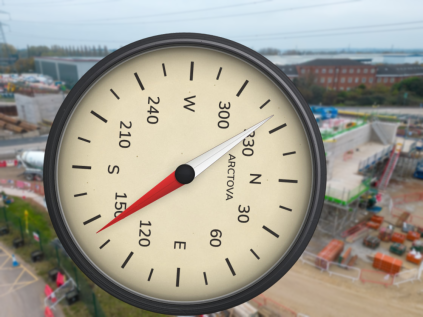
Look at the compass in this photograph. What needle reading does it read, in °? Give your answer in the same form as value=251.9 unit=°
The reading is value=142.5 unit=°
